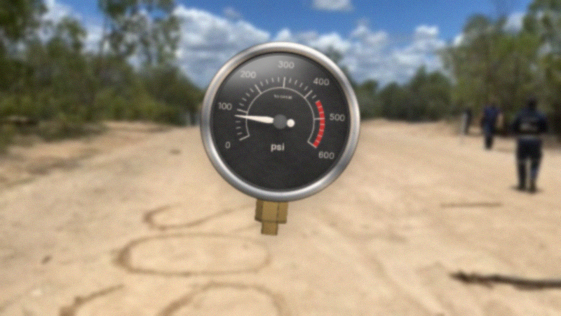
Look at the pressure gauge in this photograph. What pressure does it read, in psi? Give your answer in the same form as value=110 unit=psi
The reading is value=80 unit=psi
